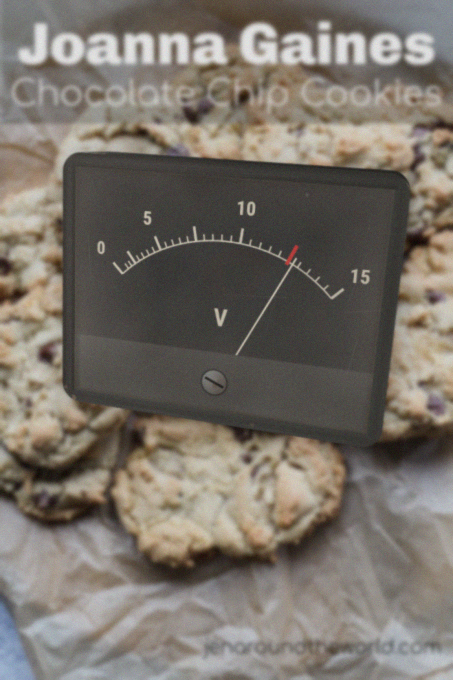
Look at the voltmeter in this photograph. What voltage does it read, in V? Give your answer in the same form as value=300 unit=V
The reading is value=12.75 unit=V
